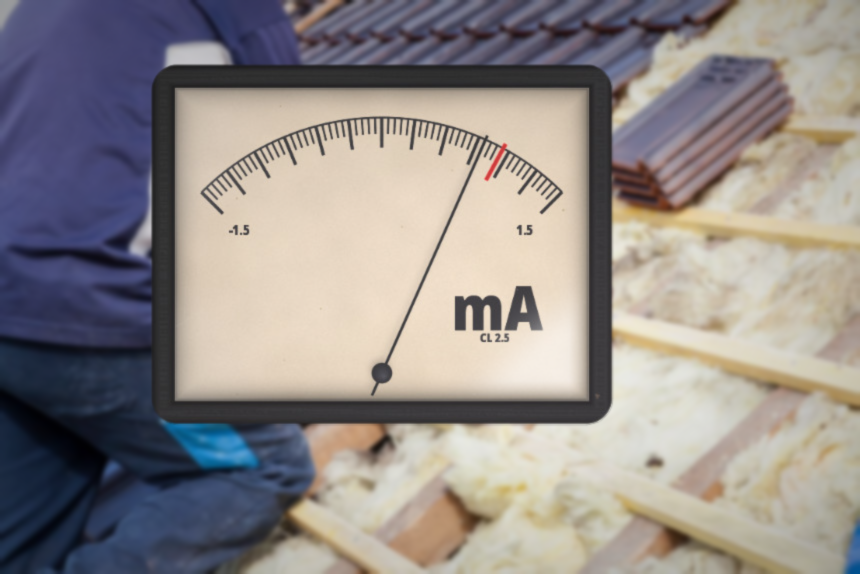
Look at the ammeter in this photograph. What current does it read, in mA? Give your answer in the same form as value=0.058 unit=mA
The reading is value=0.8 unit=mA
